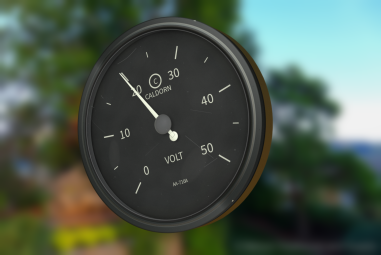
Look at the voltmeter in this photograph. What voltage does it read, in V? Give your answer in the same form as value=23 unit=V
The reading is value=20 unit=V
